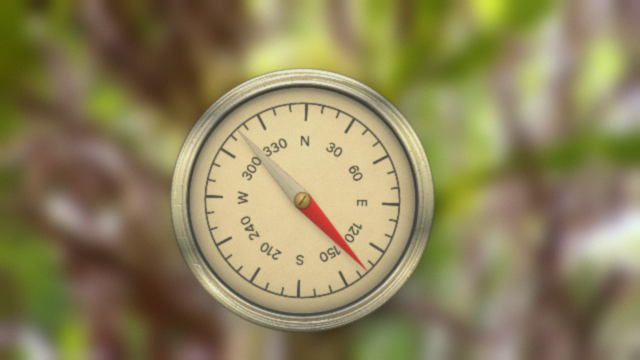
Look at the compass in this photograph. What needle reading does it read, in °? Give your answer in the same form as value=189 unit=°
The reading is value=135 unit=°
